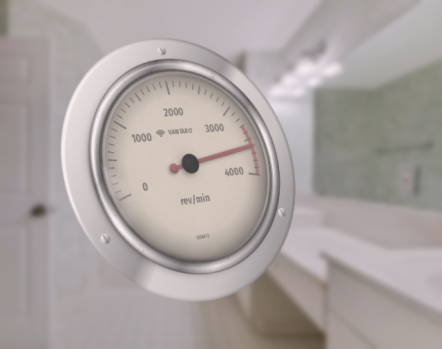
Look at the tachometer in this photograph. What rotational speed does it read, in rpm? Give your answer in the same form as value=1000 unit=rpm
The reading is value=3600 unit=rpm
